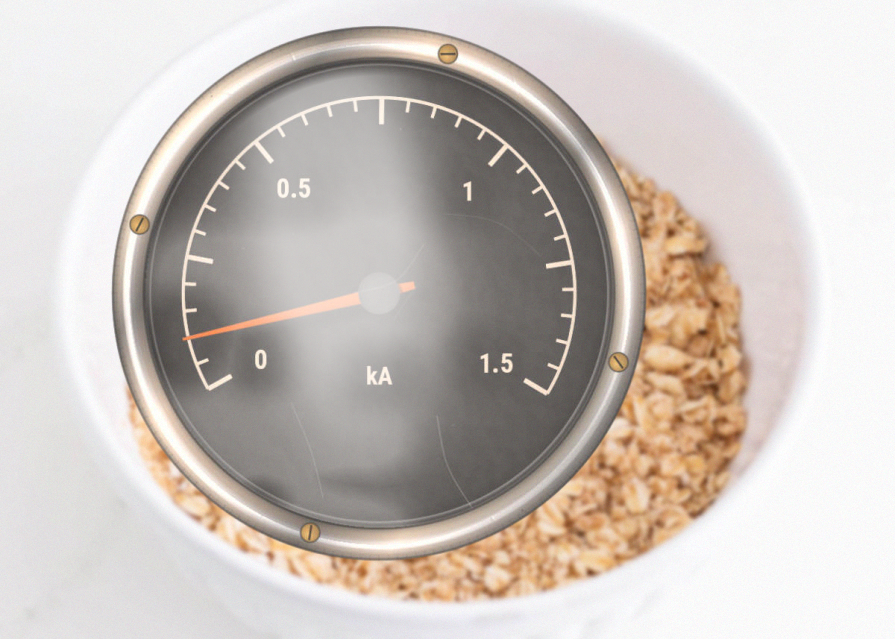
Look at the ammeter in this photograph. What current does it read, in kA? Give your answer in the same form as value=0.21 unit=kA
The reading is value=0.1 unit=kA
